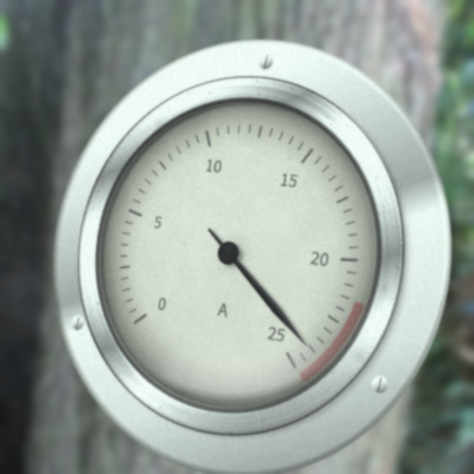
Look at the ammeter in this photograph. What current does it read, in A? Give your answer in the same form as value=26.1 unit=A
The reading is value=24 unit=A
